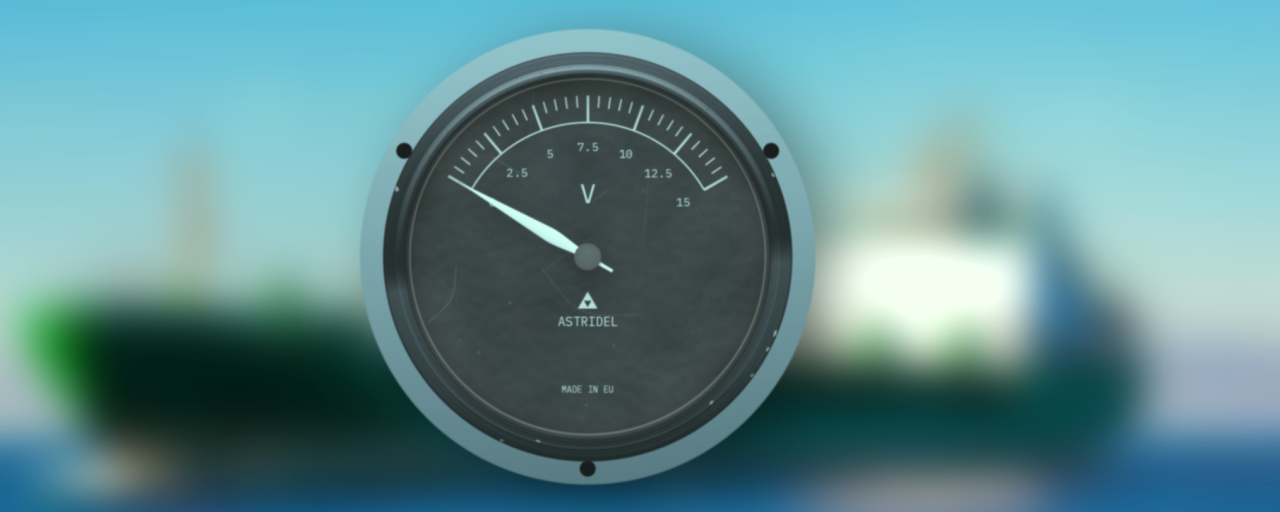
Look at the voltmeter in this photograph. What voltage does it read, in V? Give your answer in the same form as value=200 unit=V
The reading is value=0 unit=V
